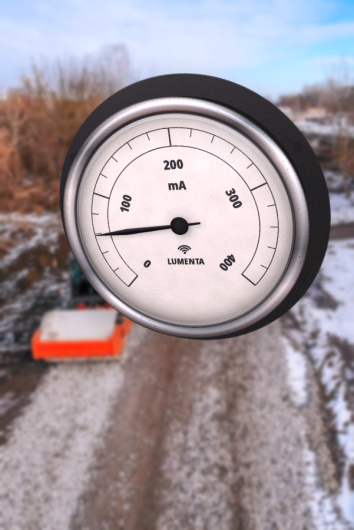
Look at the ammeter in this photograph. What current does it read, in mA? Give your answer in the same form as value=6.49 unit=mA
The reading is value=60 unit=mA
